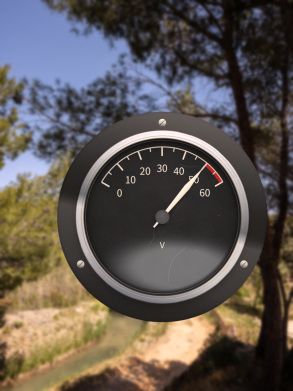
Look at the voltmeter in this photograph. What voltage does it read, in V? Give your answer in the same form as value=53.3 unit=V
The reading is value=50 unit=V
